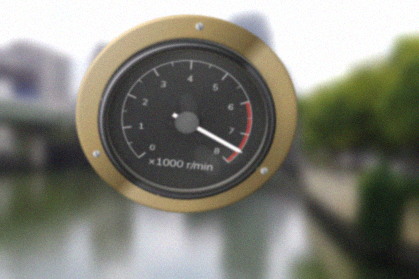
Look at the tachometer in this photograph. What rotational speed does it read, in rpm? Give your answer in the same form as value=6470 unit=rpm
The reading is value=7500 unit=rpm
